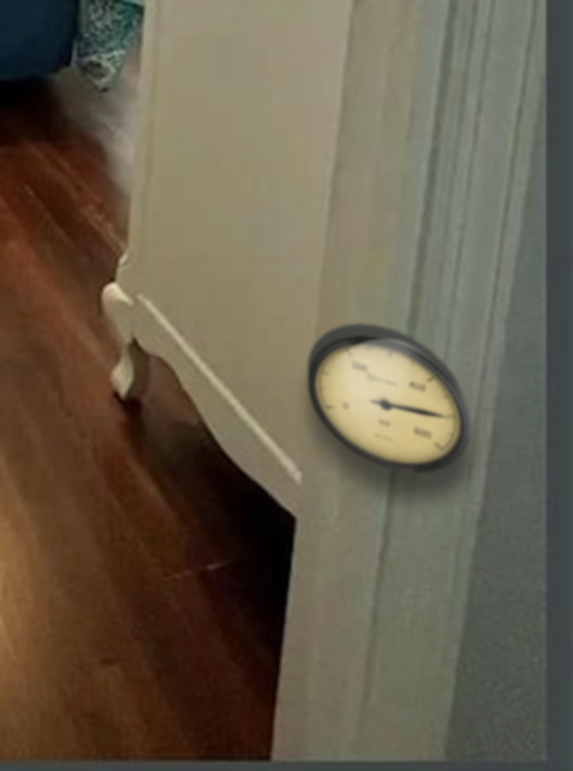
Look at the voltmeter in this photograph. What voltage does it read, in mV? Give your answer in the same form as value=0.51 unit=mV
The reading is value=500 unit=mV
